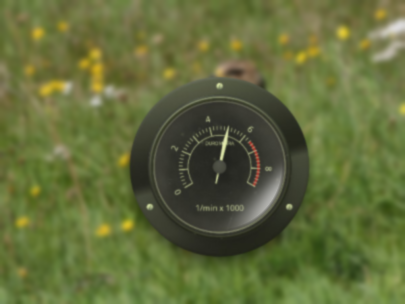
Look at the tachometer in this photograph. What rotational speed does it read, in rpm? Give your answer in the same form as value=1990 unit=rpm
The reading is value=5000 unit=rpm
